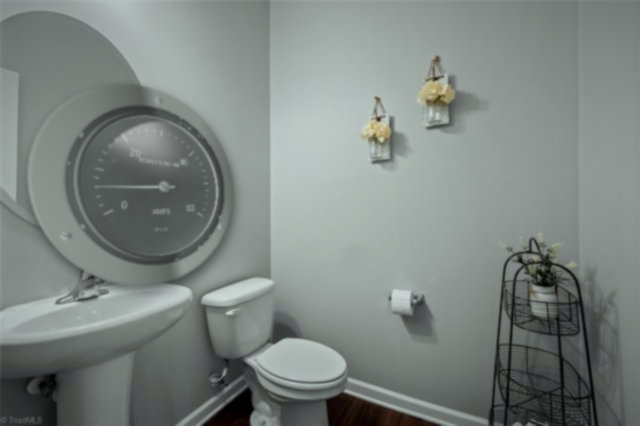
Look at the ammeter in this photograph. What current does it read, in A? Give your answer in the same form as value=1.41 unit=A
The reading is value=6 unit=A
